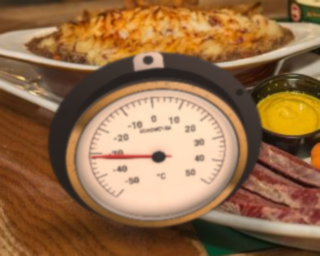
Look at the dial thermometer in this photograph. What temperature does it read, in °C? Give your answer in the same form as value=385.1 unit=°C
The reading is value=-30 unit=°C
